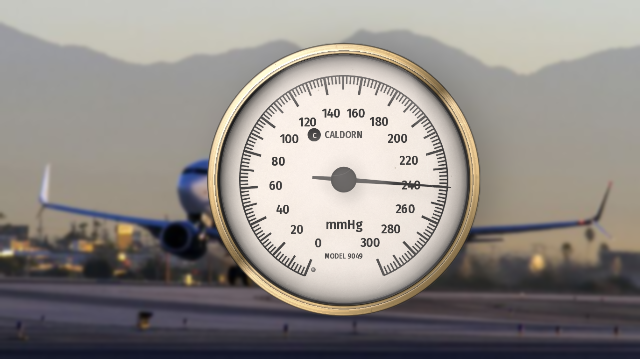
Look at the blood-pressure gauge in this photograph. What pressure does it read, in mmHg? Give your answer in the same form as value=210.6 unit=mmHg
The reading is value=240 unit=mmHg
